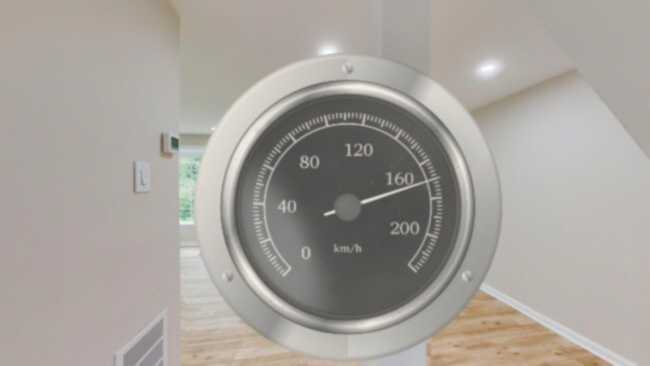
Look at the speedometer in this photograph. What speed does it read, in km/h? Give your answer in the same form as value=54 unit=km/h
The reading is value=170 unit=km/h
